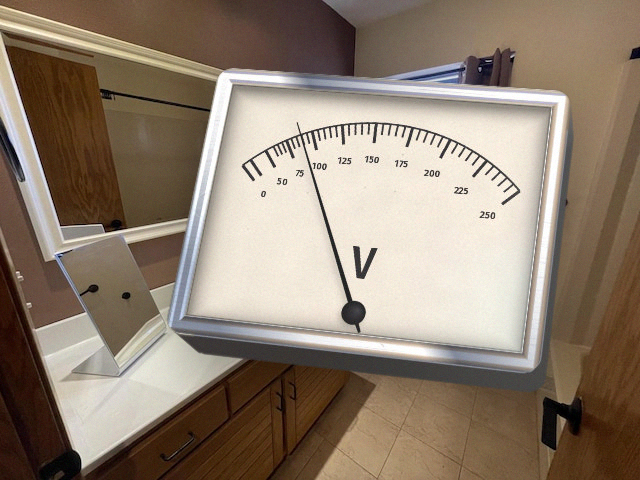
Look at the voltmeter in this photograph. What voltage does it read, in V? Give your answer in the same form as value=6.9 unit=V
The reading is value=90 unit=V
